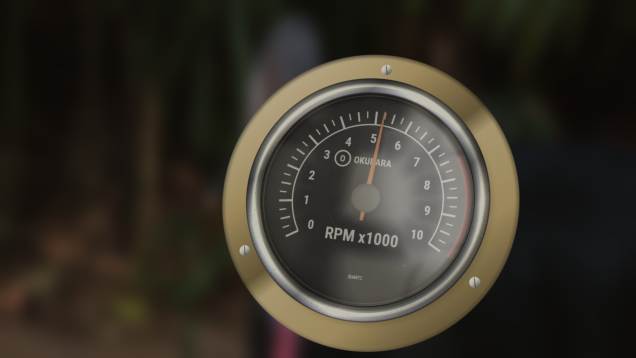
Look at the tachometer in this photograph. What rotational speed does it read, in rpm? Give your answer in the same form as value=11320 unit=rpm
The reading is value=5250 unit=rpm
